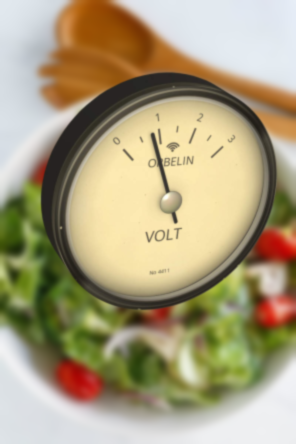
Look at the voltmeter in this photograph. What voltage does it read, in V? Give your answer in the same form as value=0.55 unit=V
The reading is value=0.75 unit=V
